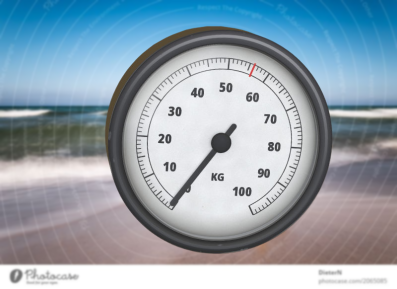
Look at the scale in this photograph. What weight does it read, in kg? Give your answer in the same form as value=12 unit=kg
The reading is value=1 unit=kg
